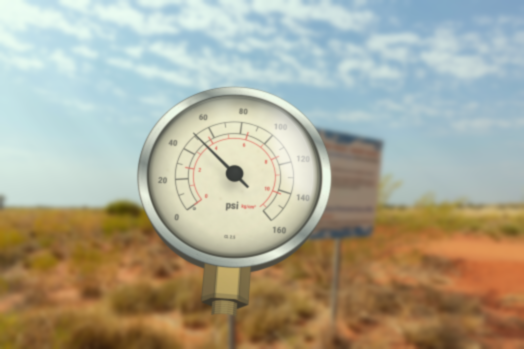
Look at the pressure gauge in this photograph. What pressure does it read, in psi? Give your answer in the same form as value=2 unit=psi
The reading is value=50 unit=psi
